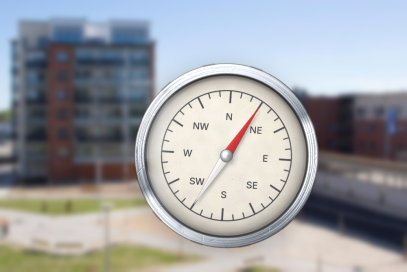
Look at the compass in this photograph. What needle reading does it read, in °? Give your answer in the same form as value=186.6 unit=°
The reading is value=30 unit=°
